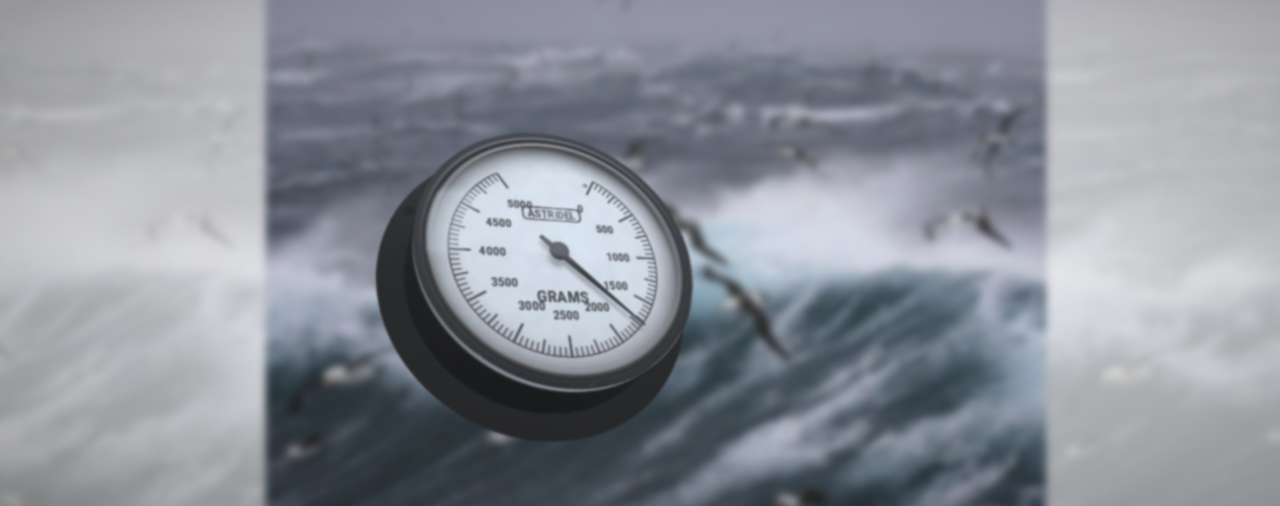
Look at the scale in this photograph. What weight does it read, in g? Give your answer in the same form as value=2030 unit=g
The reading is value=1750 unit=g
